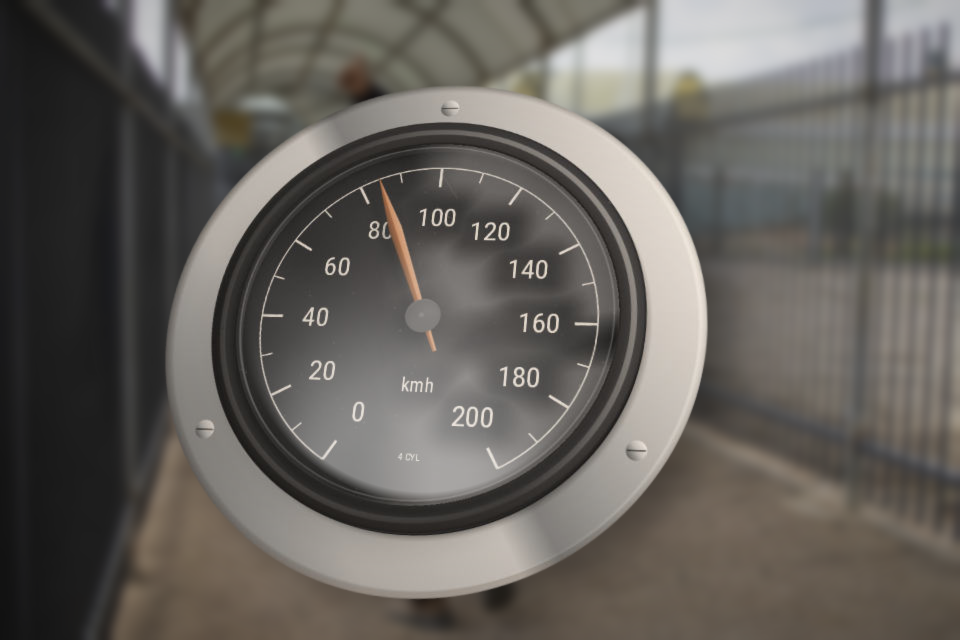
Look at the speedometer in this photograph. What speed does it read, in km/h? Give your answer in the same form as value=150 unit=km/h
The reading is value=85 unit=km/h
